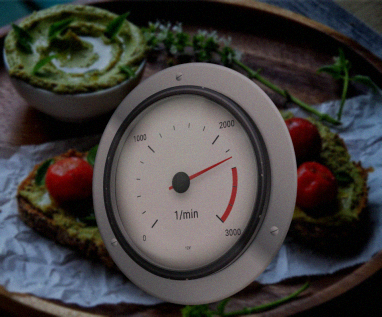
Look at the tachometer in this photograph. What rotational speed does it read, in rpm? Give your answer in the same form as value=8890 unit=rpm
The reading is value=2300 unit=rpm
